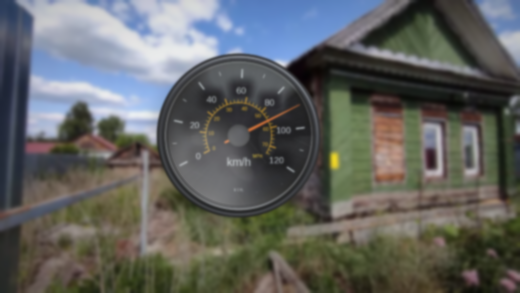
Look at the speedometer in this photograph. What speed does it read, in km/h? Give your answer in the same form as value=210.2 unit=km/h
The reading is value=90 unit=km/h
